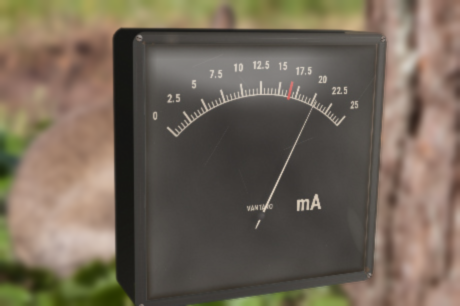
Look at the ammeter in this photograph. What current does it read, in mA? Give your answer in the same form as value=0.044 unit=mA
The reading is value=20 unit=mA
